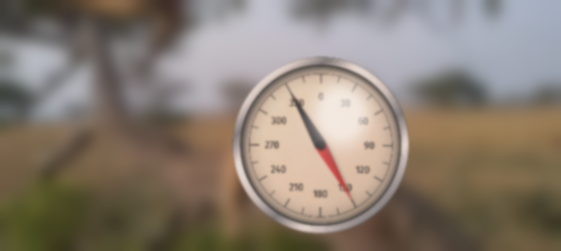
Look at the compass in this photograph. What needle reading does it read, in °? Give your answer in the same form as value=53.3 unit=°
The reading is value=150 unit=°
